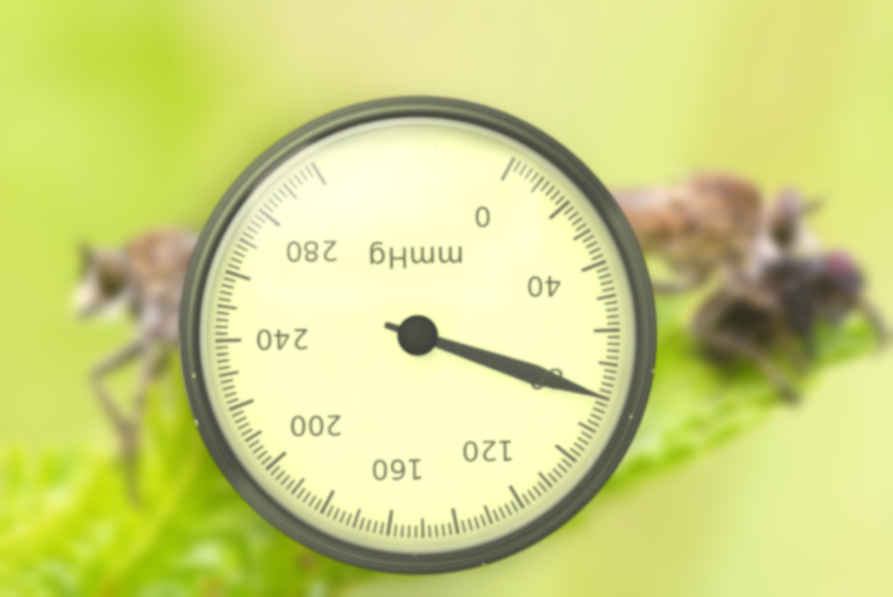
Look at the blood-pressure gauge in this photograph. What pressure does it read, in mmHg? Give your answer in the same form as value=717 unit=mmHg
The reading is value=80 unit=mmHg
